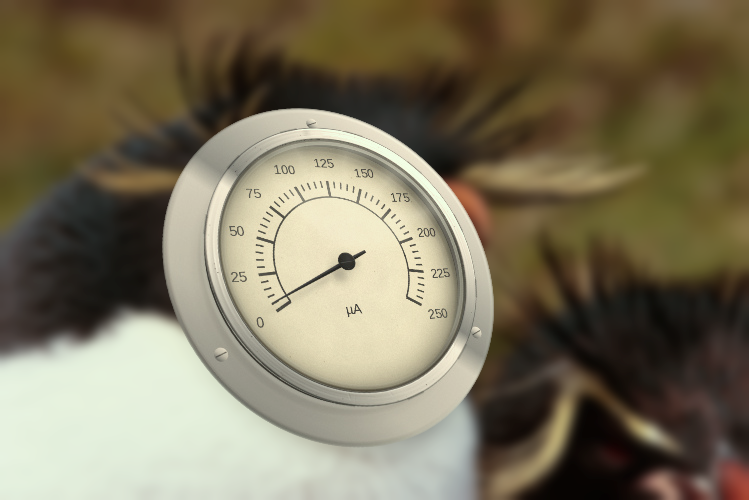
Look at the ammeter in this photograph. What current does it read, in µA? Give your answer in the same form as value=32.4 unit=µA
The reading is value=5 unit=µA
